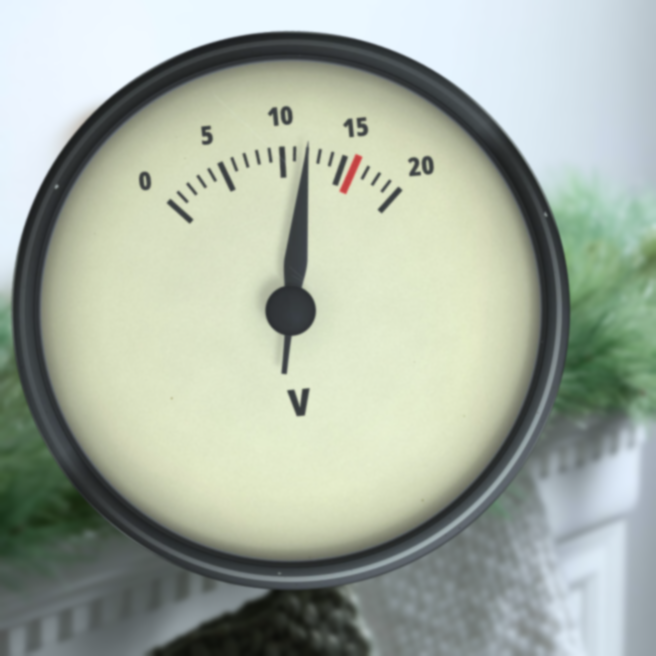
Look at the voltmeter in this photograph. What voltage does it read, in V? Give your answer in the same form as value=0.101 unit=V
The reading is value=12 unit=V
